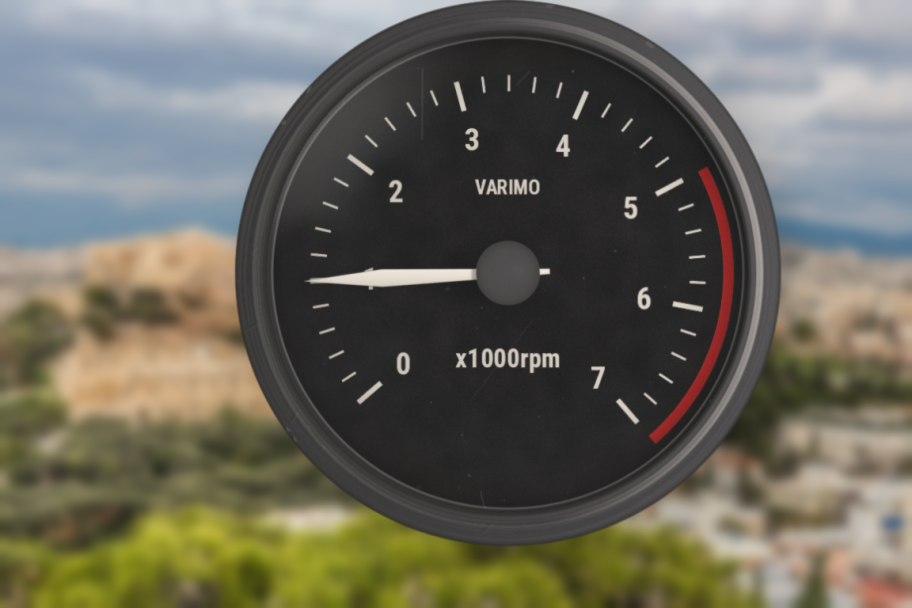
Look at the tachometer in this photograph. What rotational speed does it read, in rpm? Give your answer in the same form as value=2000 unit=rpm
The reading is value=1000 unit=rpm
